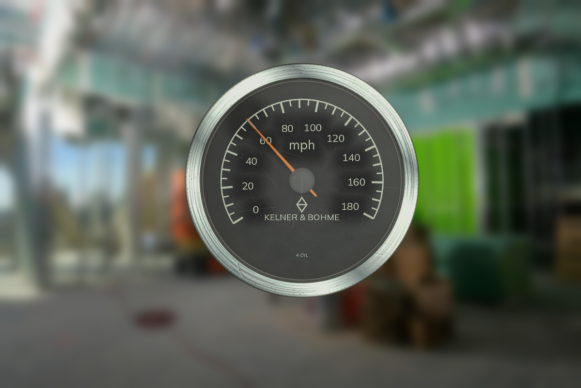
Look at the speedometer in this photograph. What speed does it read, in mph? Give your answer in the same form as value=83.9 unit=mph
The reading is value=60 unit=mph
